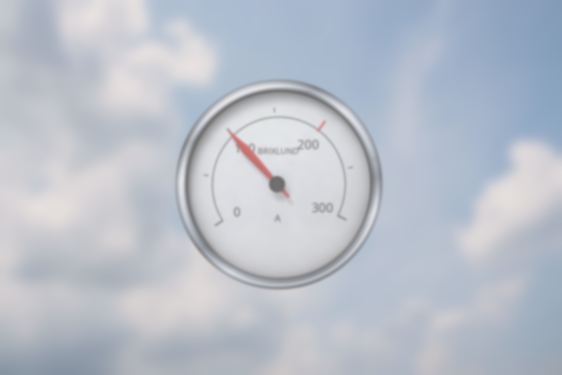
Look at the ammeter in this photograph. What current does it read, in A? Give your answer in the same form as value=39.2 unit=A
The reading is value=100 unit=A
